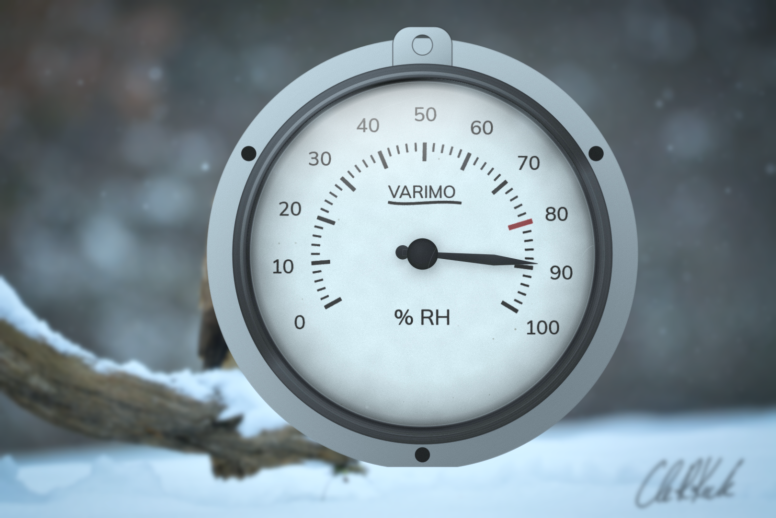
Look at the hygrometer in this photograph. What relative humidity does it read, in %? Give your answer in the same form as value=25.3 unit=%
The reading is value=89 unit=%
